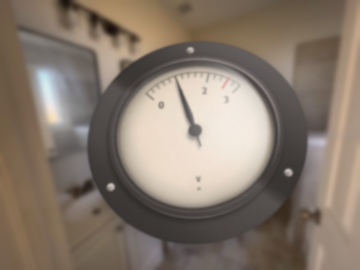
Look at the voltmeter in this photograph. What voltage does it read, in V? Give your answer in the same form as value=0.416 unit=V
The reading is value=1 unit=V
